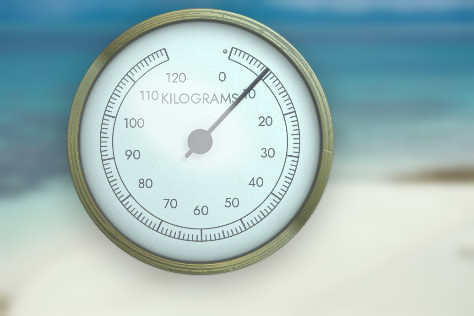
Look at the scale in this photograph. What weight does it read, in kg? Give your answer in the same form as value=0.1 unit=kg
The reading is value=9 unit=kg
